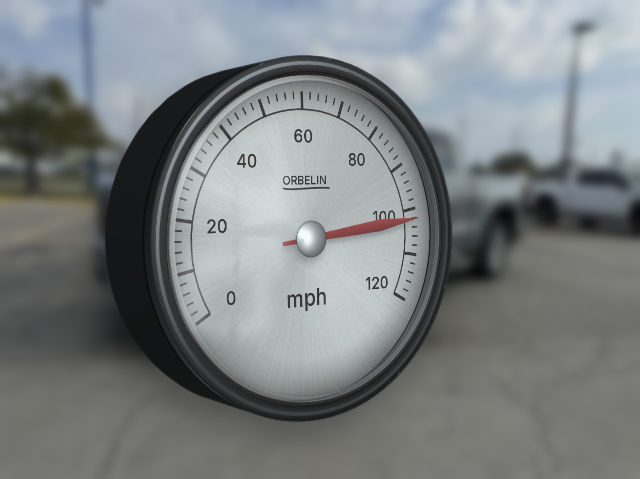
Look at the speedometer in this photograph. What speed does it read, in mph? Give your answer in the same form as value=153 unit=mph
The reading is value=102 unit=mph
